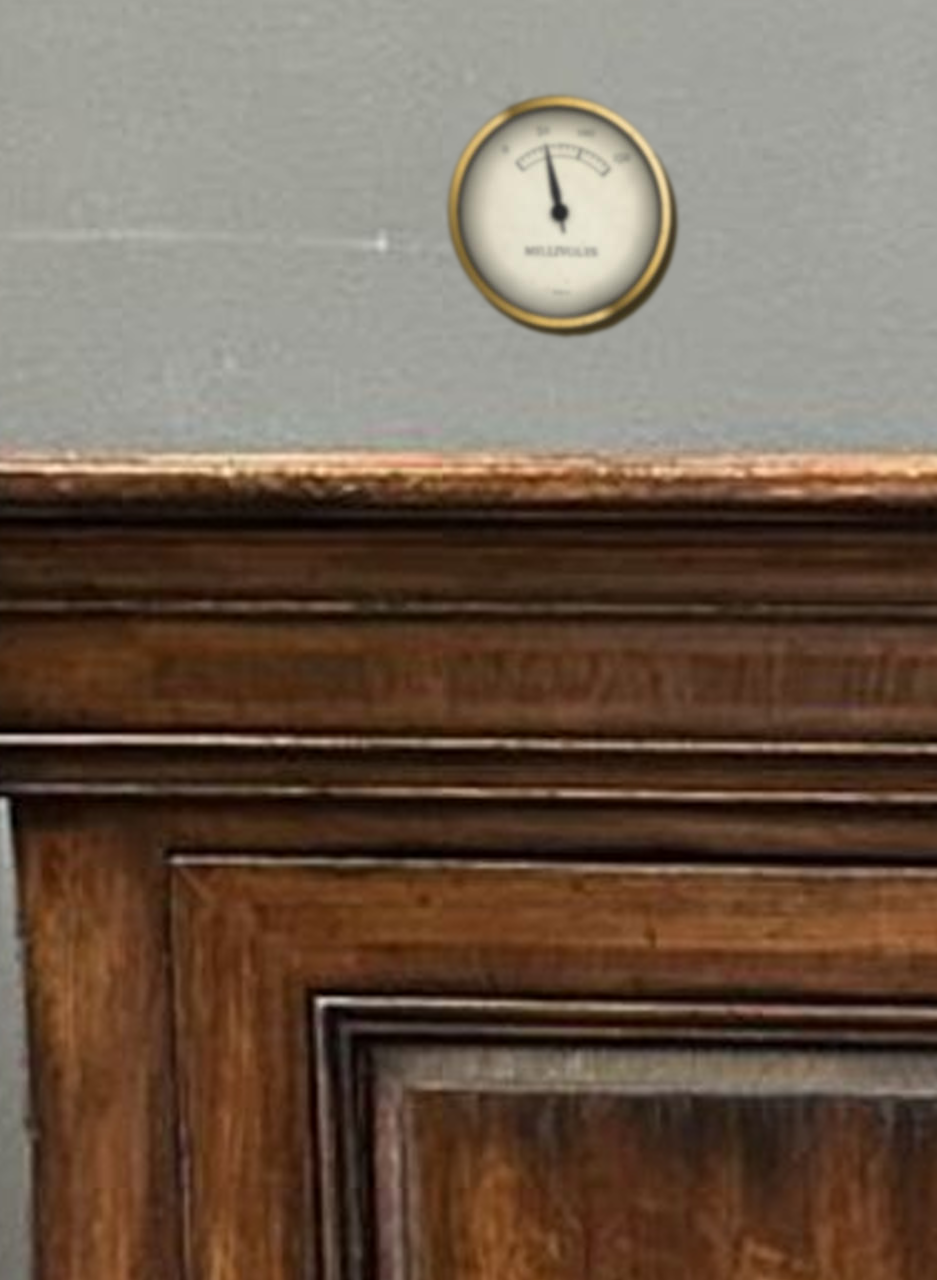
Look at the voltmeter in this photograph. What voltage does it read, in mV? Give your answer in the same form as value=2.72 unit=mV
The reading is value=50 unit=mV
